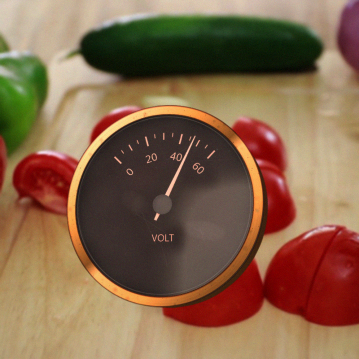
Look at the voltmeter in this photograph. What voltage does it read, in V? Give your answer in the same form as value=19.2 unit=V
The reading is value=47.5 unit=V
